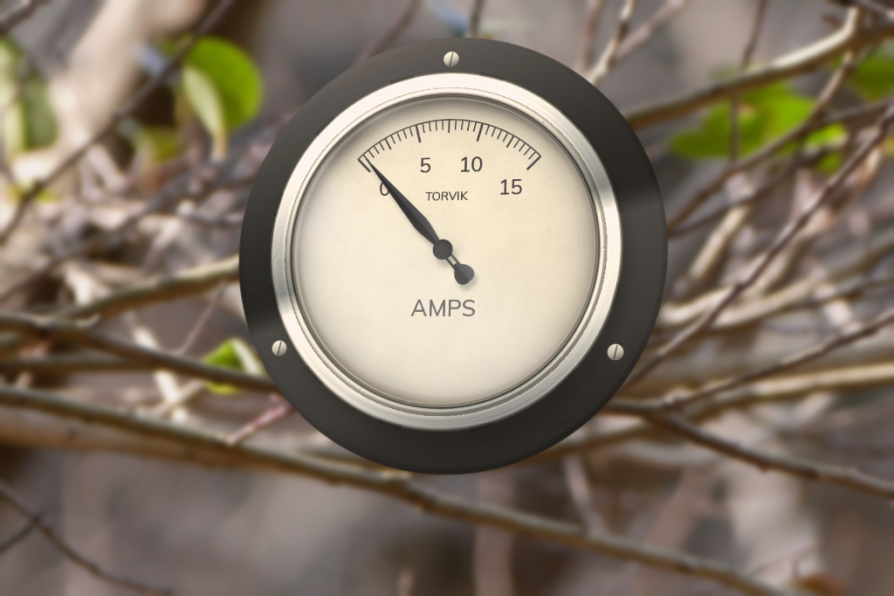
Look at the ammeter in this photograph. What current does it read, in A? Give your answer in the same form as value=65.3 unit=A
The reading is value=0.5 unit=A
